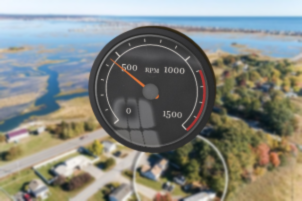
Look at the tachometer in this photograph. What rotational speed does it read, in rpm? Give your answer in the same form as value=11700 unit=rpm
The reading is value=450 unit=rpm
